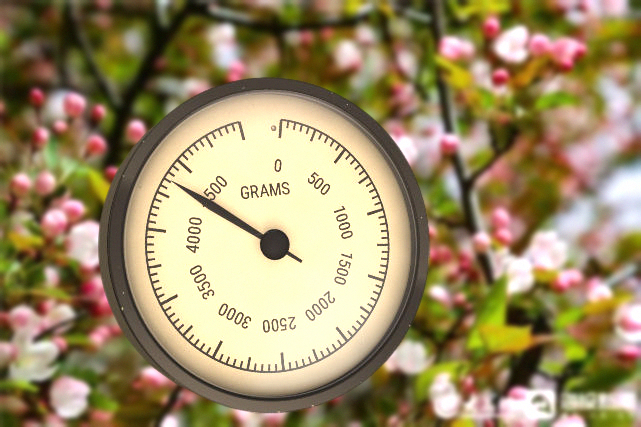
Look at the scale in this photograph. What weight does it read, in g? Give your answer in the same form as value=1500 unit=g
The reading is value=4350 unit=g
